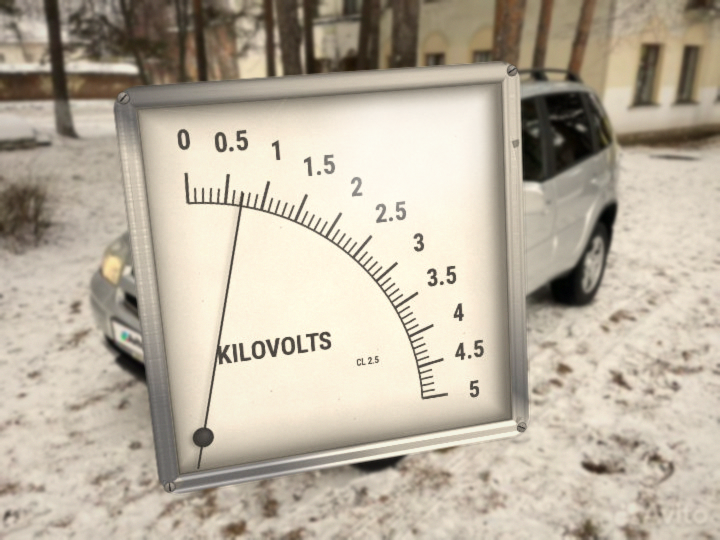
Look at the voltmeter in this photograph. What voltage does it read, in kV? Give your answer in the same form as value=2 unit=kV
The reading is value=0.7 unit=kV
